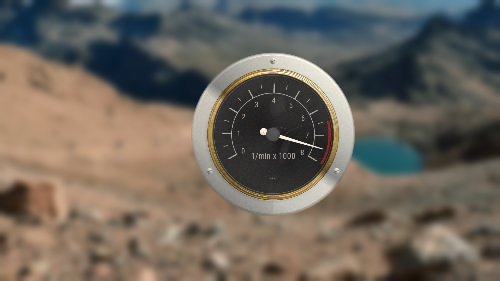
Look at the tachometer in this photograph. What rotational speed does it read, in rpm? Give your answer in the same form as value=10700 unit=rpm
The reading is value=7500 unit=rpm
